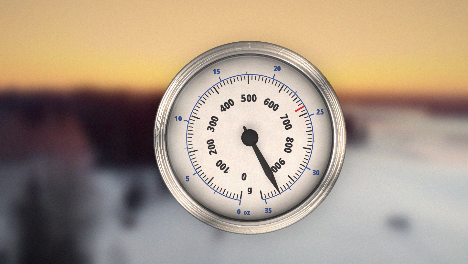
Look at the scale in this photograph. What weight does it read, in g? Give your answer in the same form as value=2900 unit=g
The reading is value=950 unit=g
